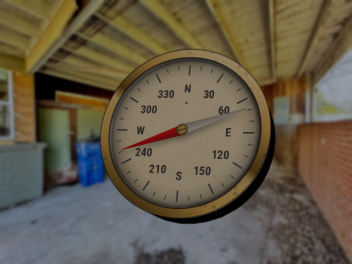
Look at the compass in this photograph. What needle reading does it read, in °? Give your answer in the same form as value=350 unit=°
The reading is value=250 unit=°
